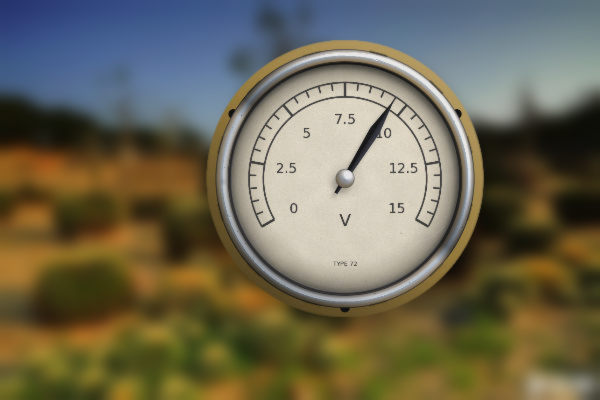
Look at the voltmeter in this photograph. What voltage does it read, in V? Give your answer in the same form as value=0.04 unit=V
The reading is value=9.5 unit=V
